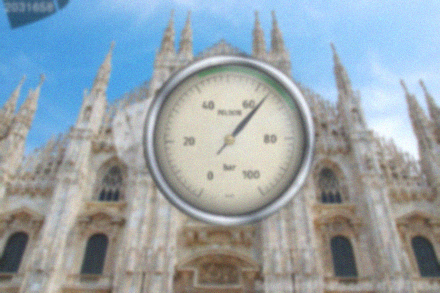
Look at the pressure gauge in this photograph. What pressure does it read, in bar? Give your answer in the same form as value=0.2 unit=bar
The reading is value=64 unit=bar
